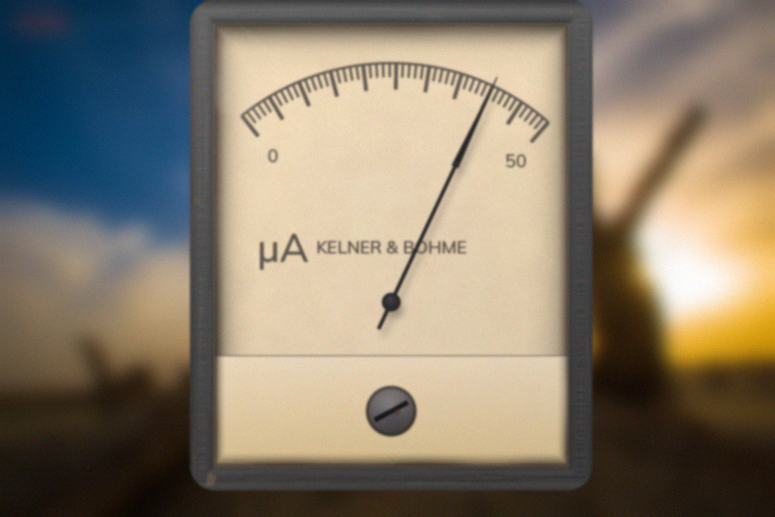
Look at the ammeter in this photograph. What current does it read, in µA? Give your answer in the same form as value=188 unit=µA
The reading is value=40 unit=µA
